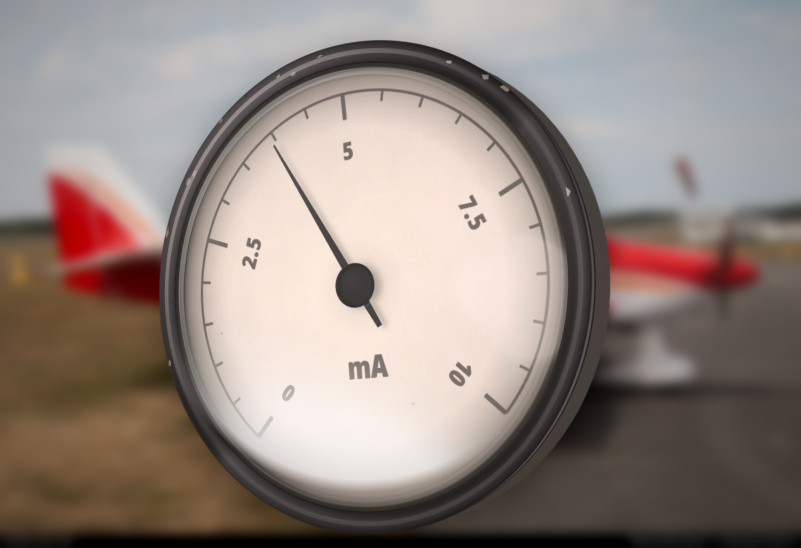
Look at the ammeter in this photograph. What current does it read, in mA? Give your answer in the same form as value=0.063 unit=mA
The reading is value=4 unit=mA
